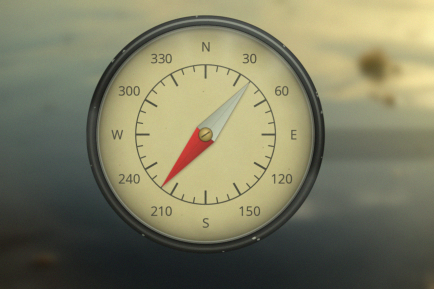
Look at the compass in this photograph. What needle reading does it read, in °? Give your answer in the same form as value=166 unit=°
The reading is value=220 unit=°
